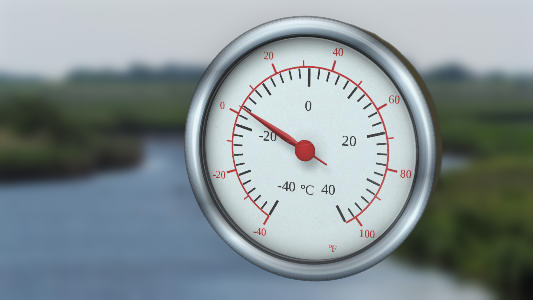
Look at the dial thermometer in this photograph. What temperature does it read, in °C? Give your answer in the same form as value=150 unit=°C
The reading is value=-16 unit=°C
